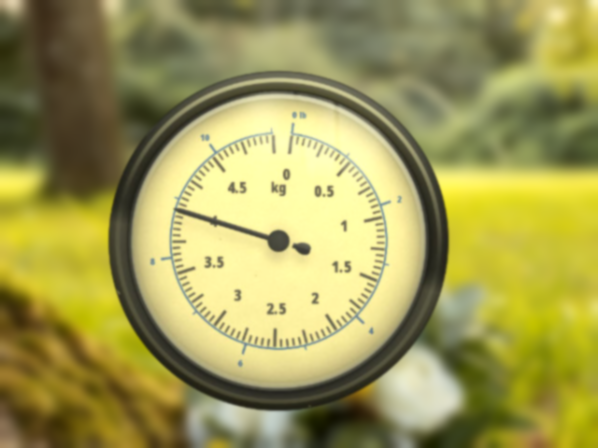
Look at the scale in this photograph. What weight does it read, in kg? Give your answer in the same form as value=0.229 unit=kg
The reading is value=4 unit=kg
